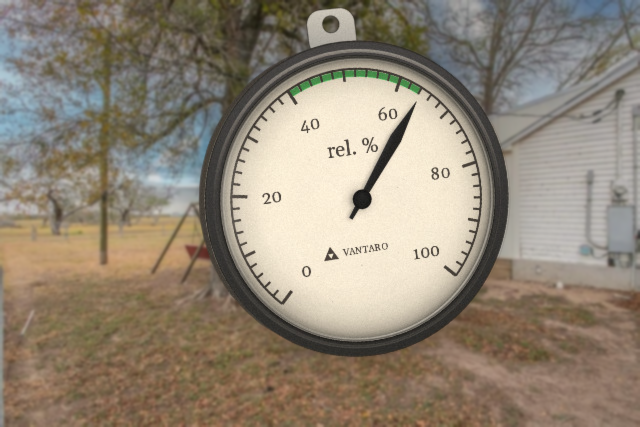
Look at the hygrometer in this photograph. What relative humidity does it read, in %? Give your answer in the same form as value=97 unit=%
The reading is value=64 unit=%
